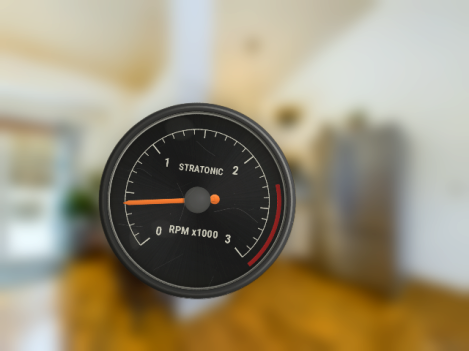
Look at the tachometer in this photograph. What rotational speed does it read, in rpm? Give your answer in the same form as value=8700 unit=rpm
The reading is value=400 unit=rpm
